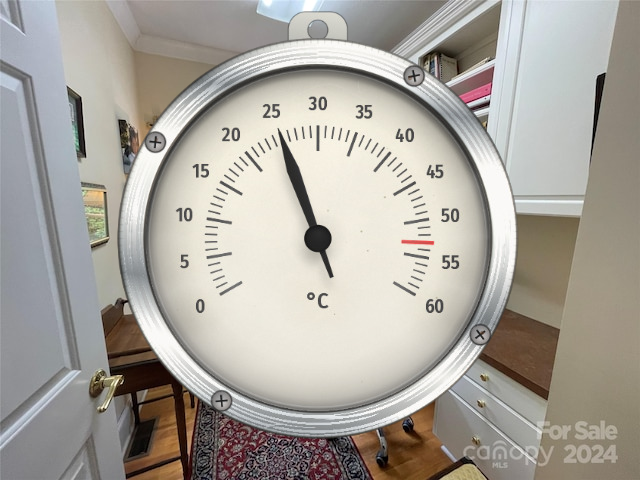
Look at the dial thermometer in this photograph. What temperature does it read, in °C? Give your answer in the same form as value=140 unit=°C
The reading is value=25 unit=°C
